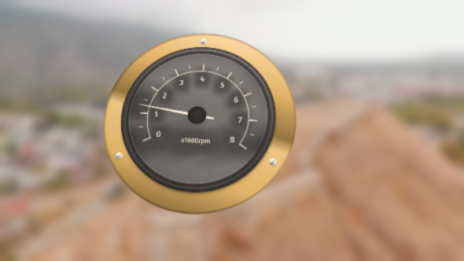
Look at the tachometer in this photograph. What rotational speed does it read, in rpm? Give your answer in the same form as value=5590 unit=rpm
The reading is value=1250 unit=rpm
